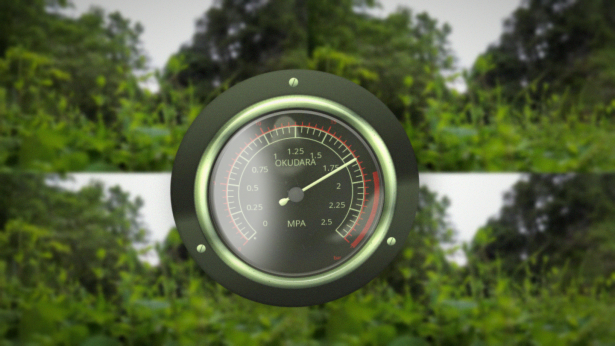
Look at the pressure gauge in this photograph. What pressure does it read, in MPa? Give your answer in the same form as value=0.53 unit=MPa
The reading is value=1.8 unit=MPa
